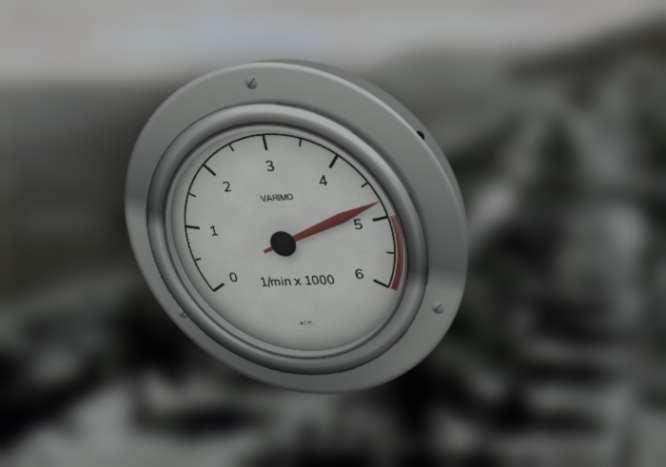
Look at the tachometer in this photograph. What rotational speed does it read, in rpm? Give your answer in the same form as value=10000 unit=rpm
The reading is value=4750 unit=rpm
